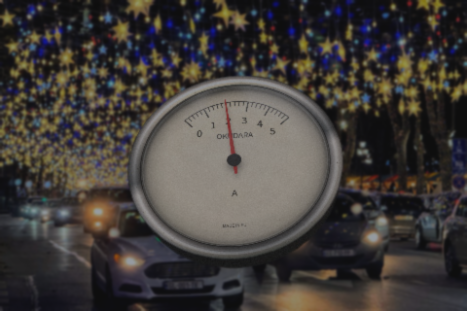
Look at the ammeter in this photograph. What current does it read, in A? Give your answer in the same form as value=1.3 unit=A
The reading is value=2 unit=A
